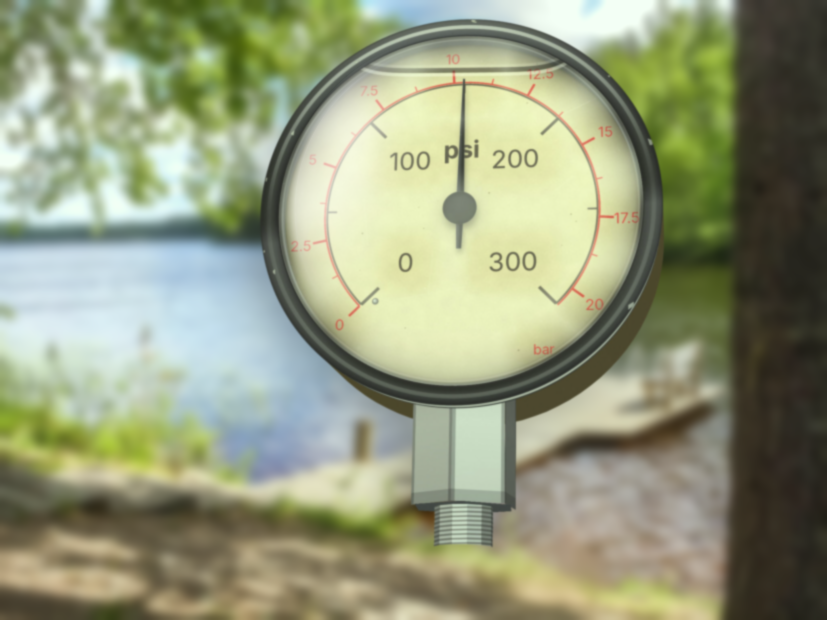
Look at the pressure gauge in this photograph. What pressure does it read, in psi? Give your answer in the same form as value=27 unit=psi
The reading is value=150 unit=psi
